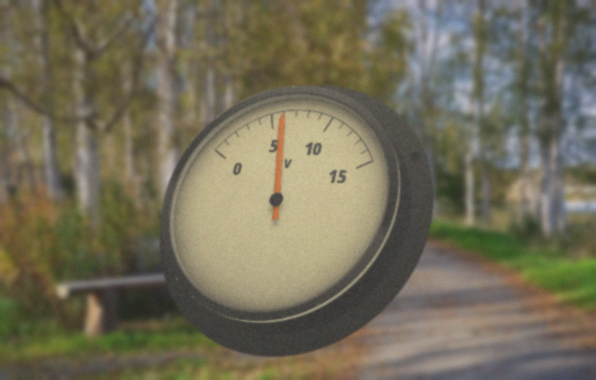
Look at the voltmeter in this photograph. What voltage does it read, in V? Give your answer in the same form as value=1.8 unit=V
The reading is value=6 unit=V
